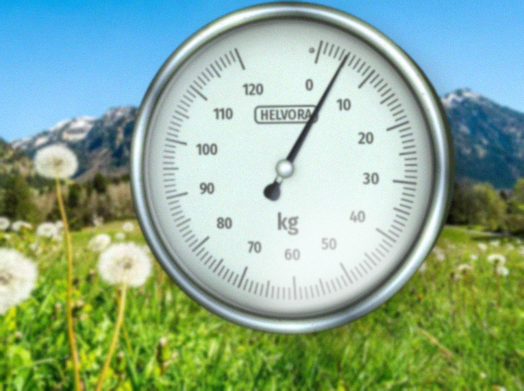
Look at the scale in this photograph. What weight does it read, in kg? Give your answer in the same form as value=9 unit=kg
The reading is value=5 unit=kg
